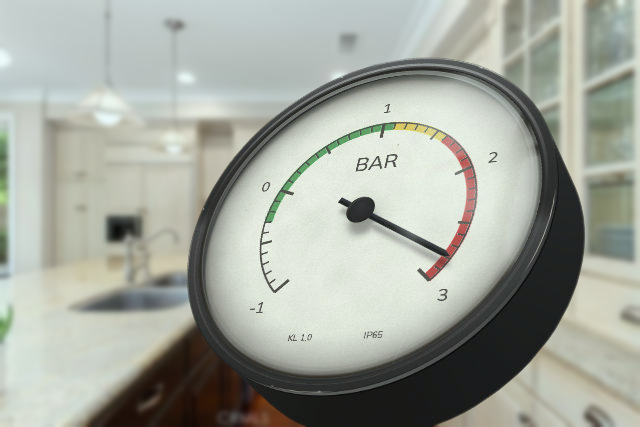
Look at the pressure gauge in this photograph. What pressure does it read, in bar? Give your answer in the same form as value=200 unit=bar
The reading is value=2.8 unit=bar
